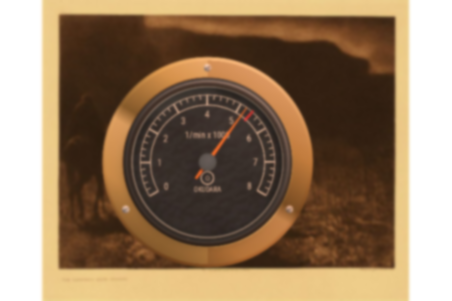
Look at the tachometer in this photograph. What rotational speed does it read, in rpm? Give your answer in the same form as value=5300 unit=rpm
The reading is value=5200 unit=rpm
